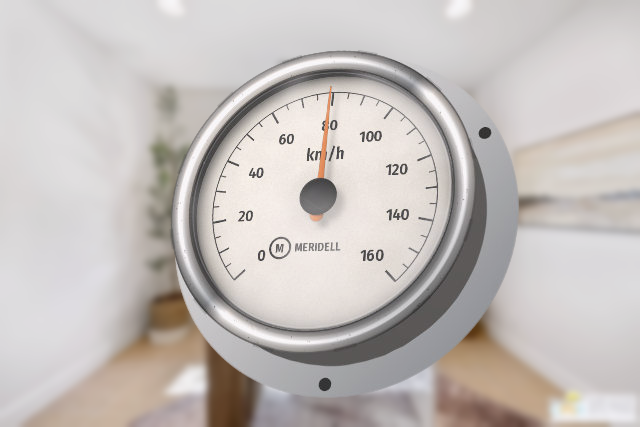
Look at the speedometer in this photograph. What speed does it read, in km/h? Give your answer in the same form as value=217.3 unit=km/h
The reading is value=80 unit=km/h
